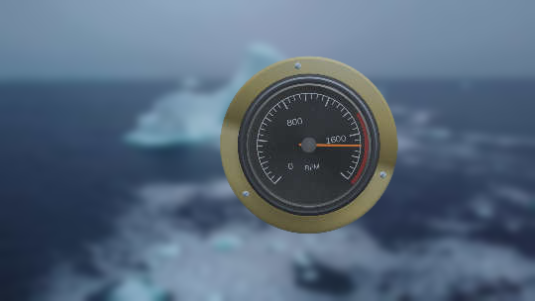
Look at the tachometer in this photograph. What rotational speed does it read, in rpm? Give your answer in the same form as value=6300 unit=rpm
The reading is value=1700 unit=rpm
